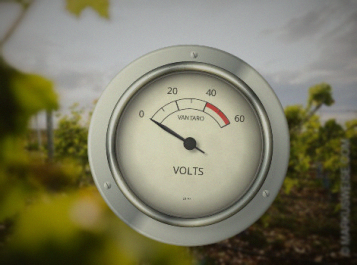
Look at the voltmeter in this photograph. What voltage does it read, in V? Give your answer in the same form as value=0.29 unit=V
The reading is value=0 unit=V
